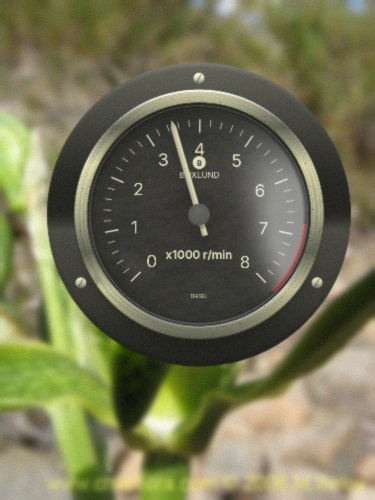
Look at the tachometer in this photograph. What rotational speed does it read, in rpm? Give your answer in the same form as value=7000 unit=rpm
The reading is value=3500 unit=rpm
